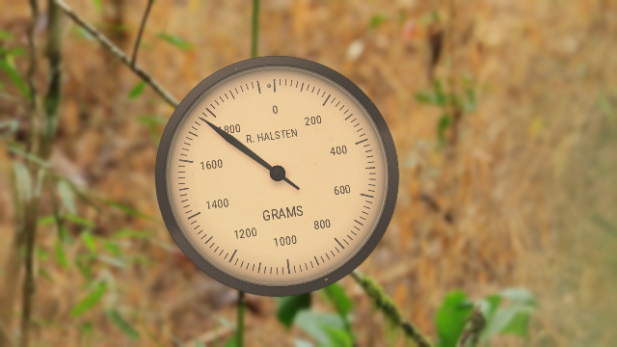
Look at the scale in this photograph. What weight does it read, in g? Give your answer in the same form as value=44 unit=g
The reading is value=1760 unit=g
